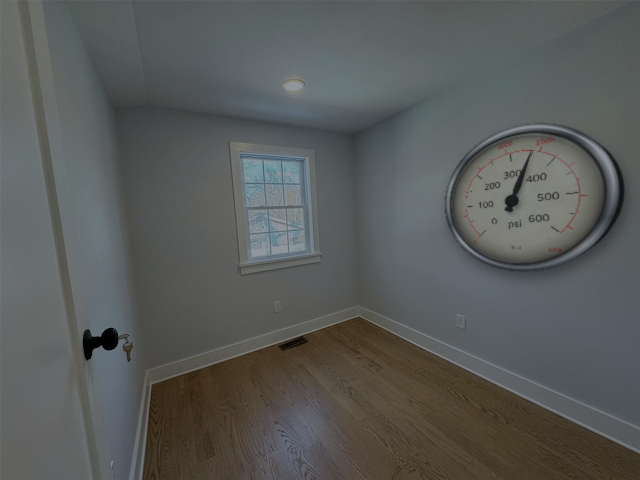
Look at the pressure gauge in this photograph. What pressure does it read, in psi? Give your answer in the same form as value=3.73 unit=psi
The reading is value=350 unit=psi
